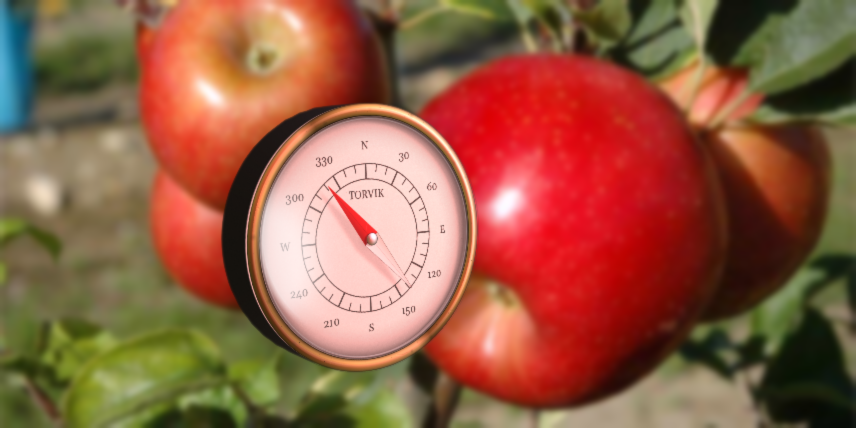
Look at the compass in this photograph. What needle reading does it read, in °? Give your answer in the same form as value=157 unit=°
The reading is value=320 unit=°
